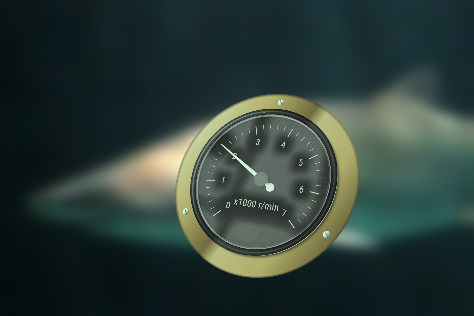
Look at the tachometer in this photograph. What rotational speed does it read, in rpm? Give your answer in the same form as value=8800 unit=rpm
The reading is value=2000 unit=rpm
